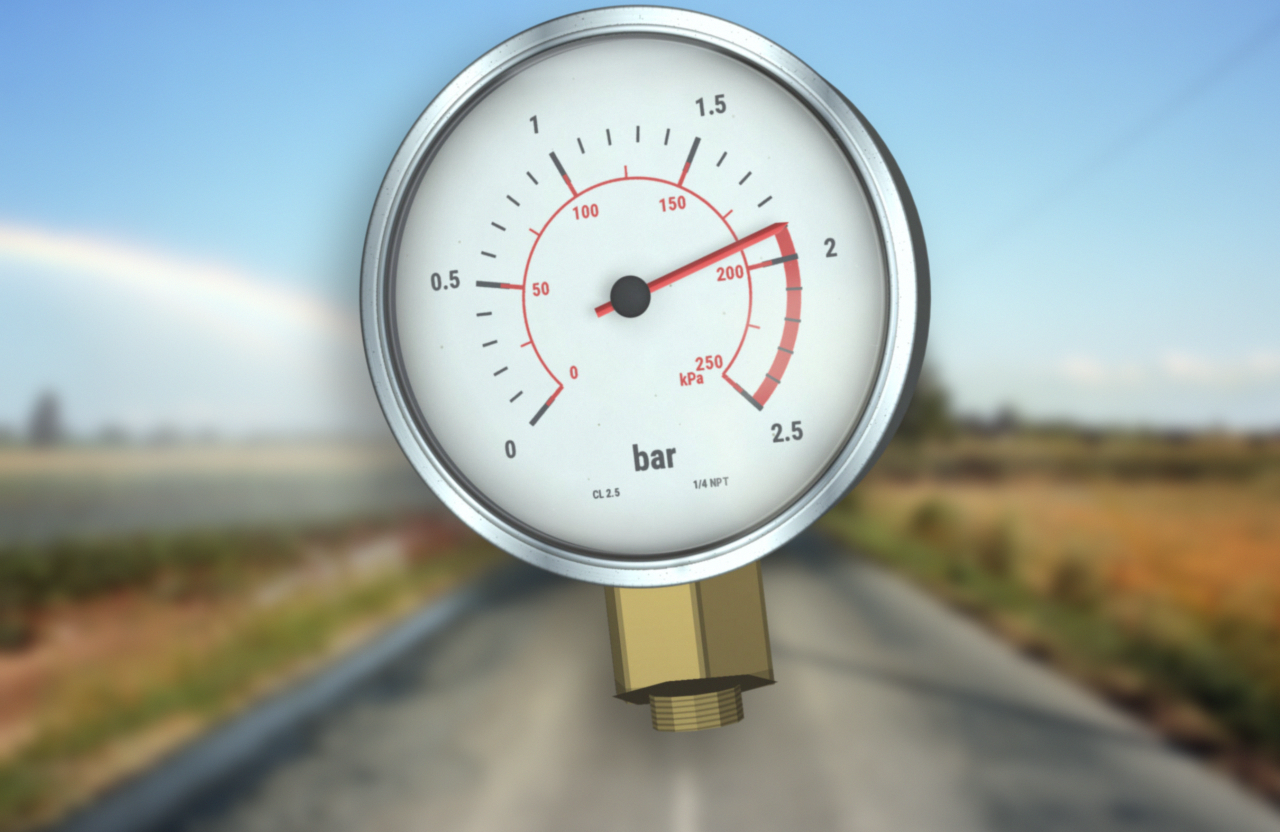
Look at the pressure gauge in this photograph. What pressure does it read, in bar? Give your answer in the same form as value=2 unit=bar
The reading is value=1.9 unit=bar
